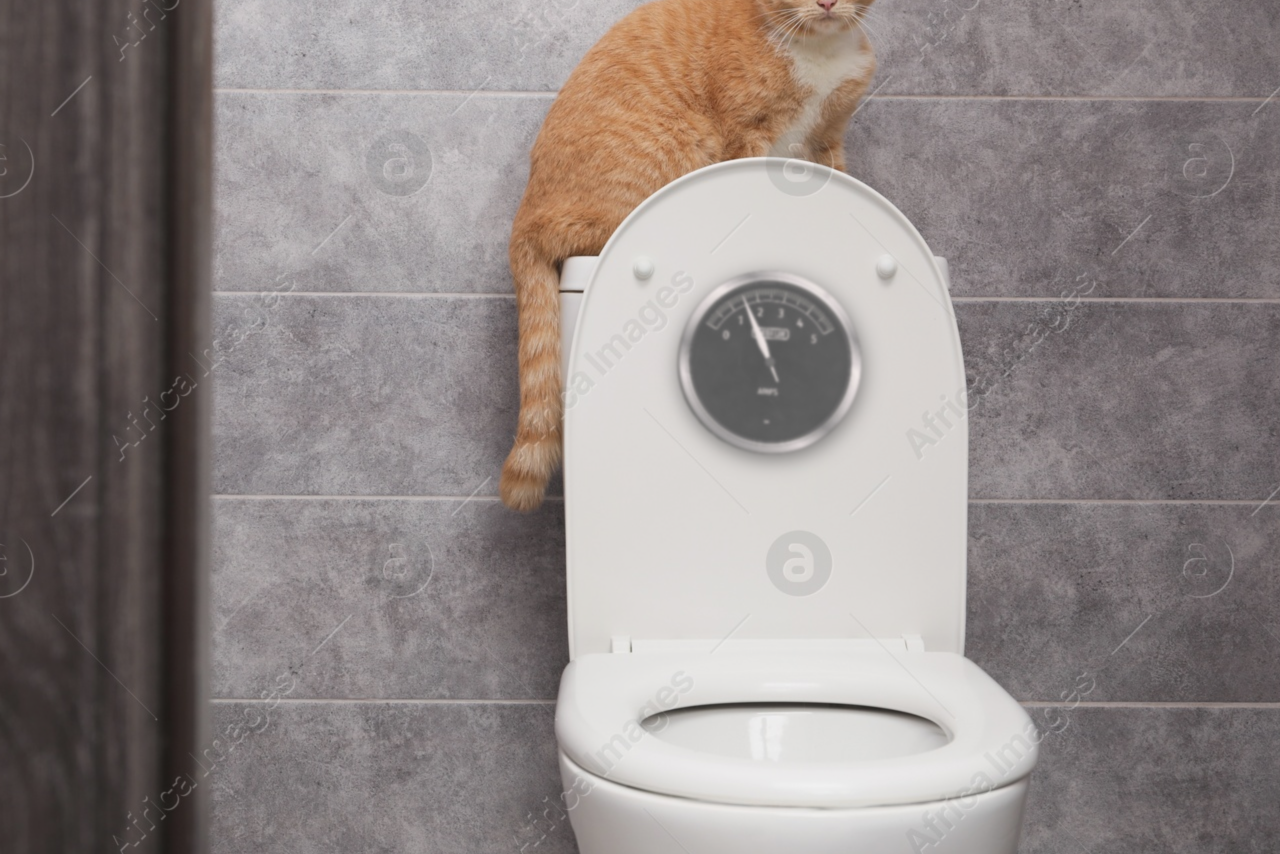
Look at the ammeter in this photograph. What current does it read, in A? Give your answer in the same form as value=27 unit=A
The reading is value=1.5 unit=A
